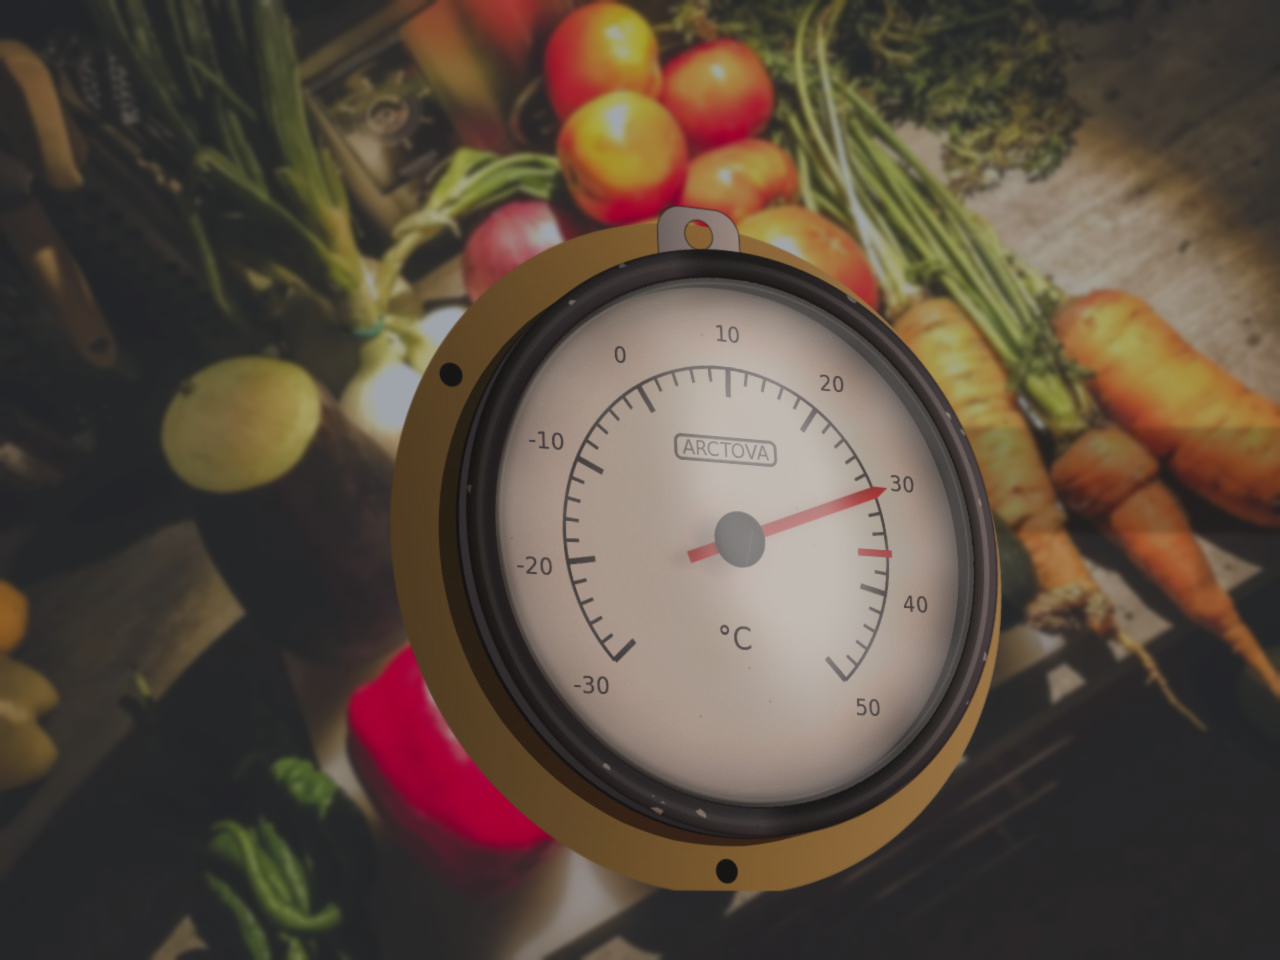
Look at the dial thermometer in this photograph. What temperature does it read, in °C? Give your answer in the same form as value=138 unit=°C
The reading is value=30 unit=°C
